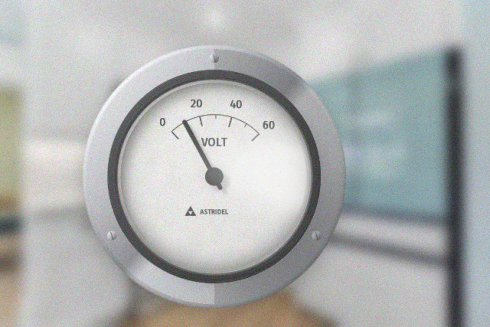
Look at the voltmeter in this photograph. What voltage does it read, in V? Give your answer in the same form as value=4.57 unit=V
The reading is value=10 unit=V
